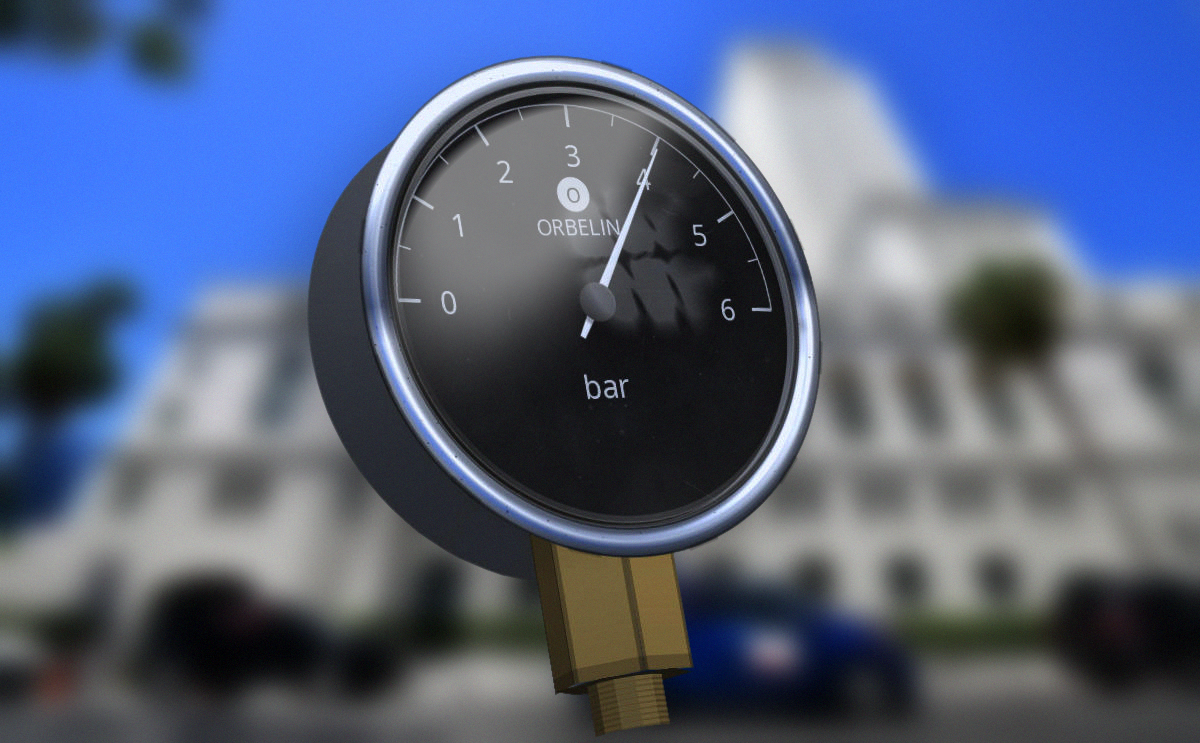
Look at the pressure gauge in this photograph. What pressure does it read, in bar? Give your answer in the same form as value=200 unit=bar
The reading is value=4 unit=bar
